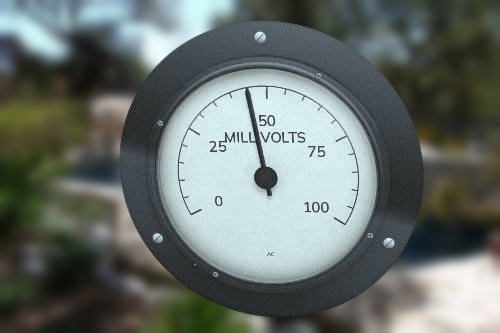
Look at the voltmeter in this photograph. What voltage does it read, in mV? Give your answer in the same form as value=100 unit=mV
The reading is value=45 unit=mV
